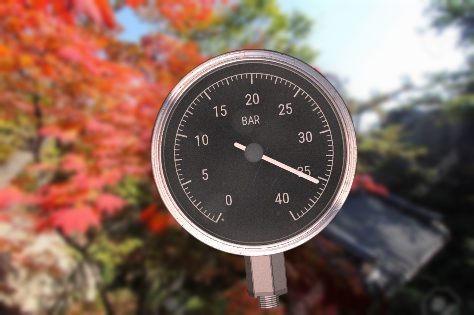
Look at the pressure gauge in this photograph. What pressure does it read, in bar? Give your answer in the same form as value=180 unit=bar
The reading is value=35.5 unit=bar
